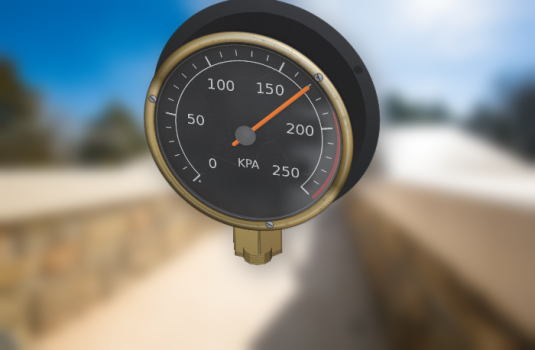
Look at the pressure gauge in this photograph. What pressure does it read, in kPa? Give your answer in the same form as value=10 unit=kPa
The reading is value=170 unit=kPa
